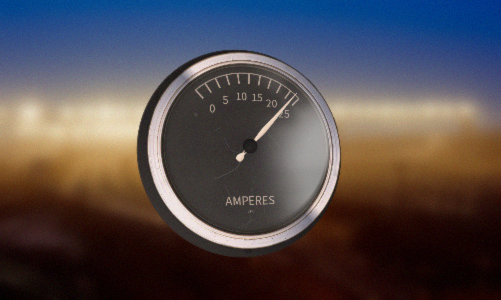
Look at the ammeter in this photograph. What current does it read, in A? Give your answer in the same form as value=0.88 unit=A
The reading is value=23.75 unit=A
